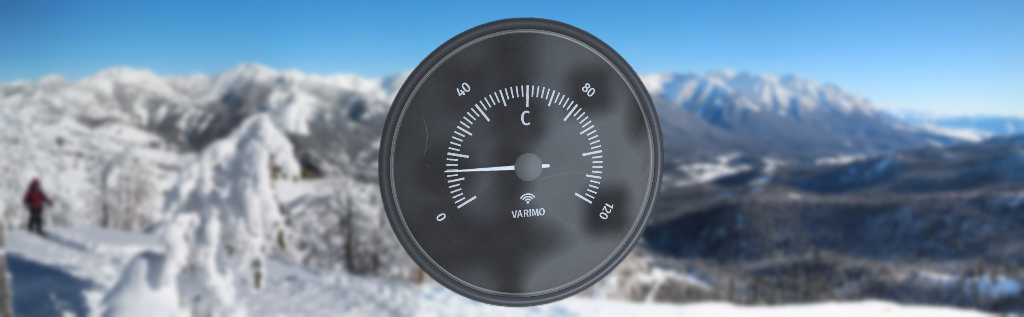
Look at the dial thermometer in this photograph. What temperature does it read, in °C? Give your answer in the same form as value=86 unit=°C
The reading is value=14 unit=°C
